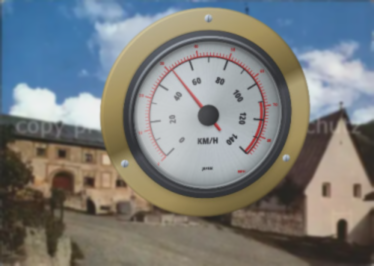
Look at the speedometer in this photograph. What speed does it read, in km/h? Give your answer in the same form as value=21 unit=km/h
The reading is value=50 unit=km/h
